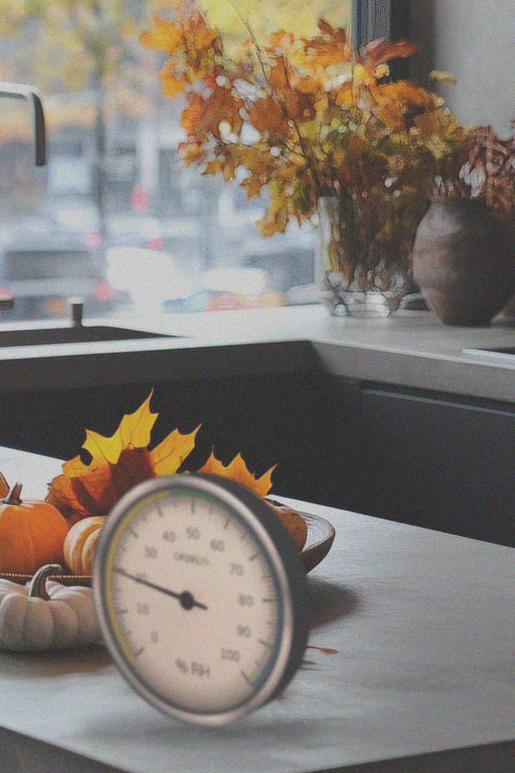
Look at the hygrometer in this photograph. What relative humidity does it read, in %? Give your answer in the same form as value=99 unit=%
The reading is value=20 unit=%
